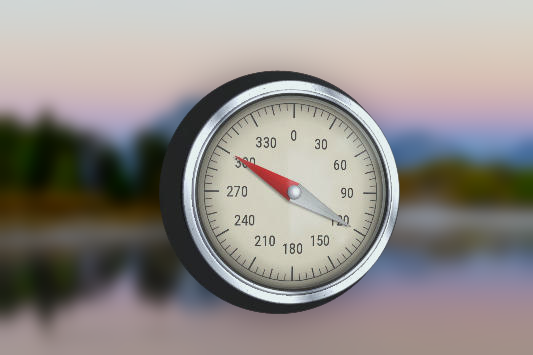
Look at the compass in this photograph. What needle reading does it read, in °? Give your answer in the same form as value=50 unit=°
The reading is value=300 unit=°
